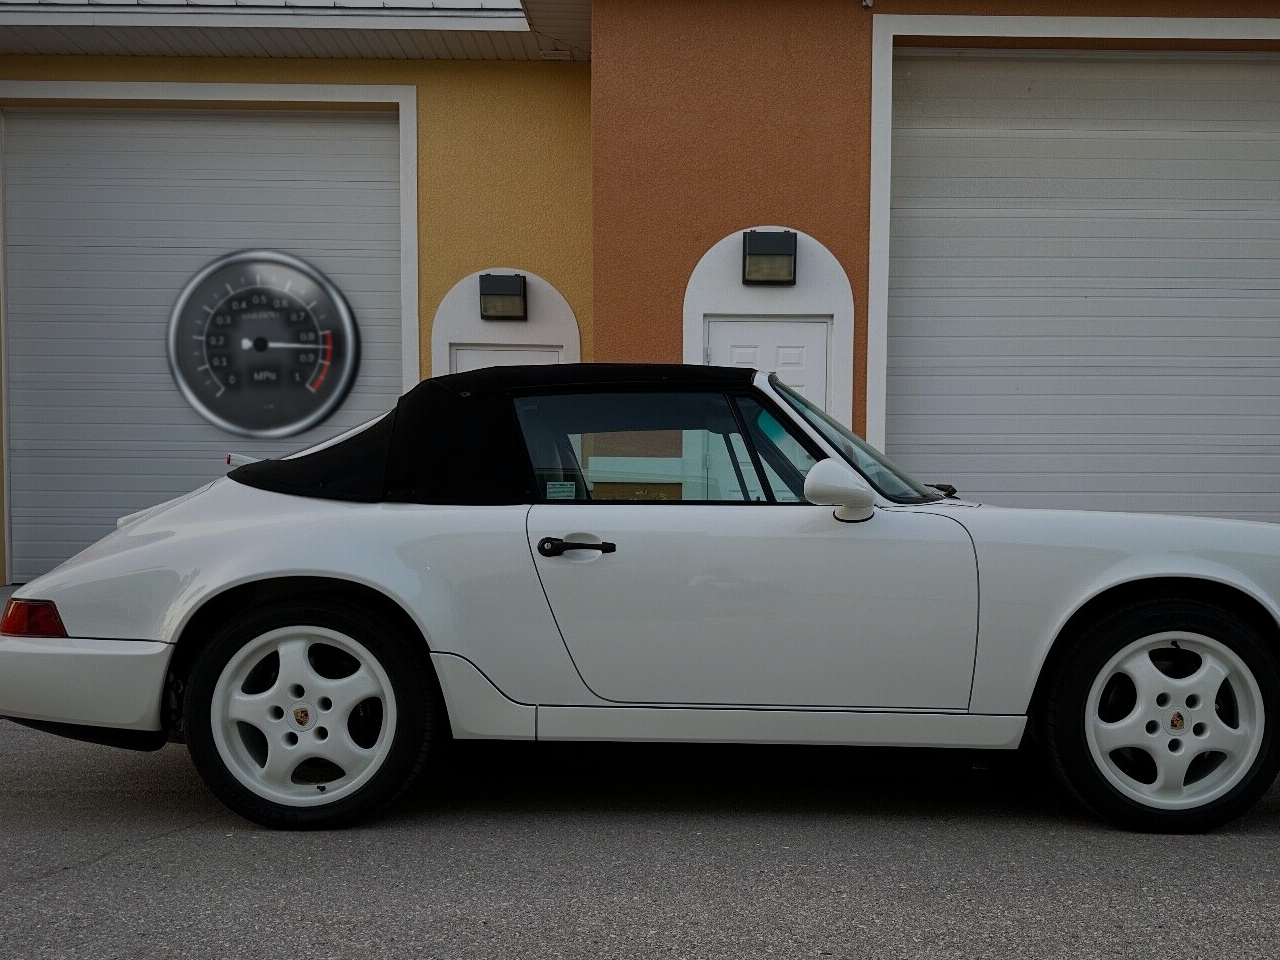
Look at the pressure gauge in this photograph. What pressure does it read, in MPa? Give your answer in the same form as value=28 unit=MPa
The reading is value=0.85 unit=MPa
